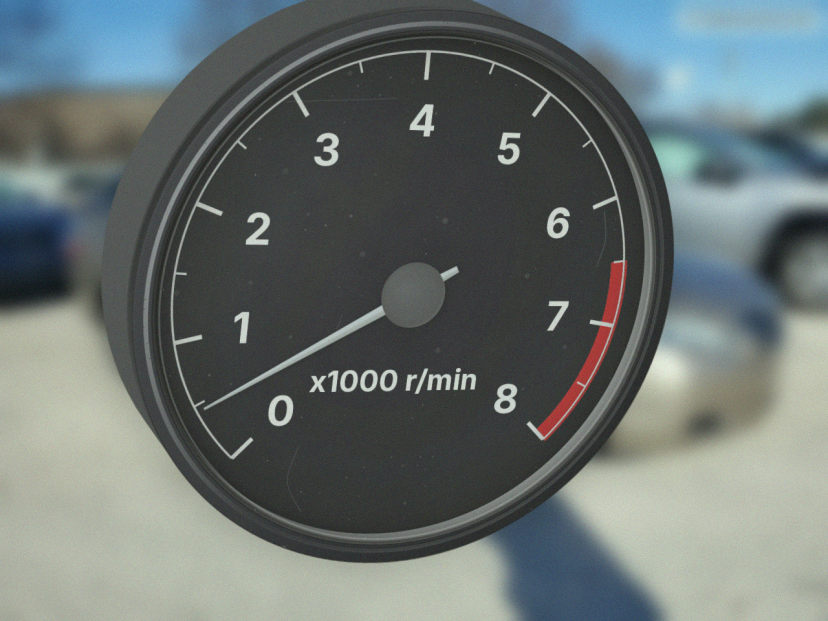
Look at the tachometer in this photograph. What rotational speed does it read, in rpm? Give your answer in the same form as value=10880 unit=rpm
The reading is value=500 unit=rpm
